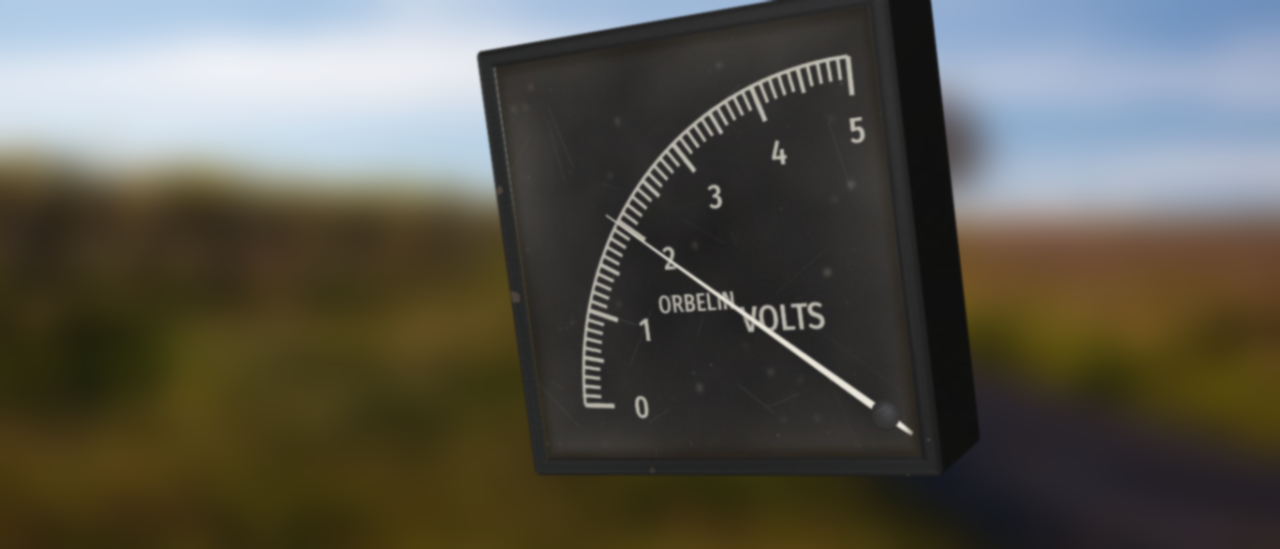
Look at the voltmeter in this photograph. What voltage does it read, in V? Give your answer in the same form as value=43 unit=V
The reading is value=2 unit=V
